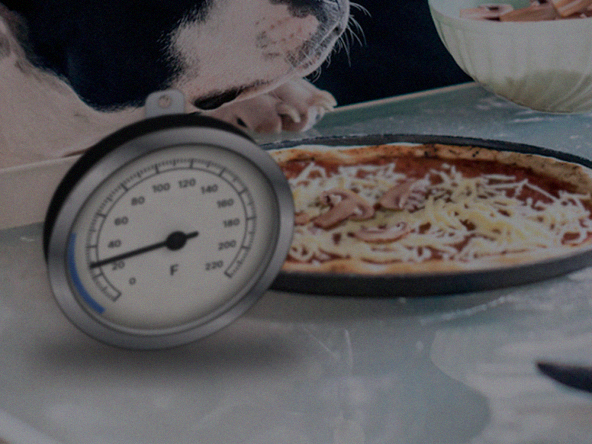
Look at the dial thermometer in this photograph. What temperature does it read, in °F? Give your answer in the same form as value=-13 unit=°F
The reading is value=30 unit=°F
